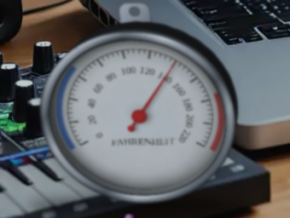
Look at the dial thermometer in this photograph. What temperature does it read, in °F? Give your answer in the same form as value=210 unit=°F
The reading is value=140 unit=°F
